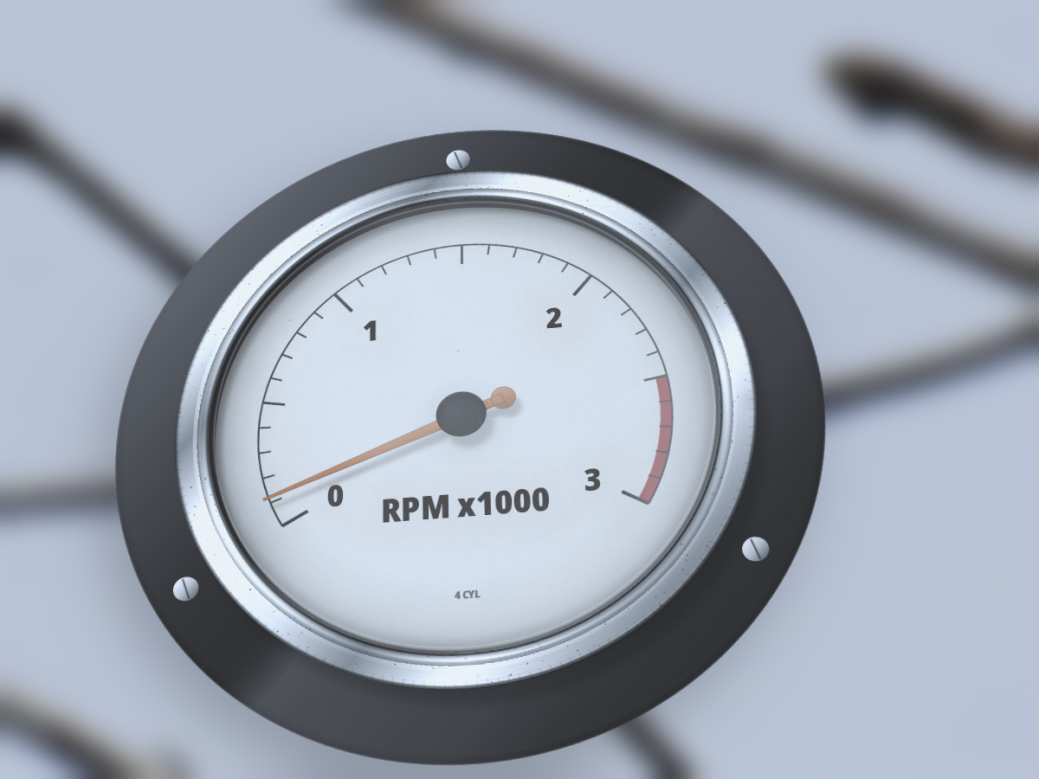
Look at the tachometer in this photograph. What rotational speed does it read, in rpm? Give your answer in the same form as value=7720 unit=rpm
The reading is value=100 unit=rpm
